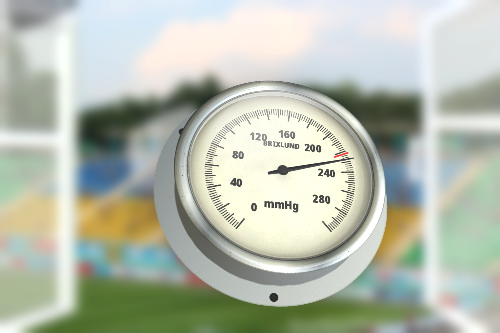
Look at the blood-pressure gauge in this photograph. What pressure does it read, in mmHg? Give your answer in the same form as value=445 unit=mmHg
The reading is value=230 unit=mmHg
